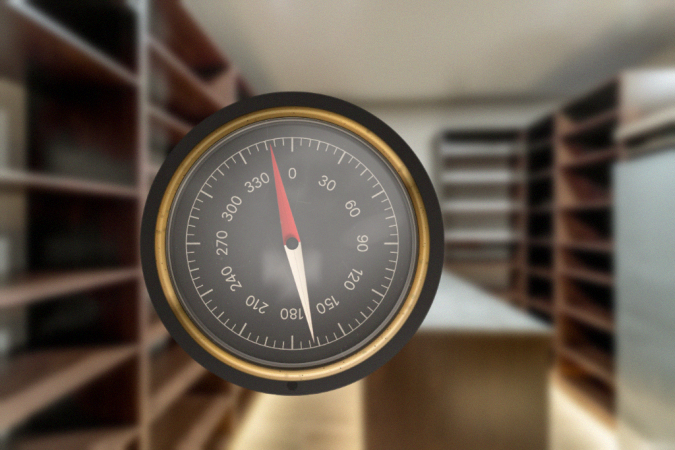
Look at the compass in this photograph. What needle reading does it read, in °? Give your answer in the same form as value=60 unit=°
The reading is value=347.5 unit=°
